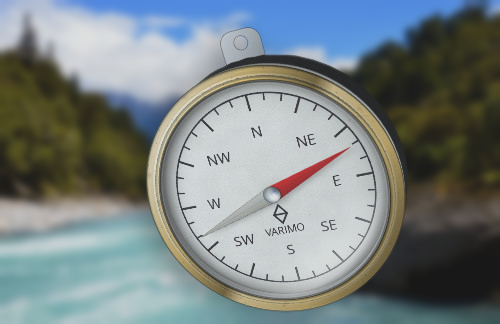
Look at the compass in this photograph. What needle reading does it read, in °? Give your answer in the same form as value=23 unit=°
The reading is value=70 unit=°
